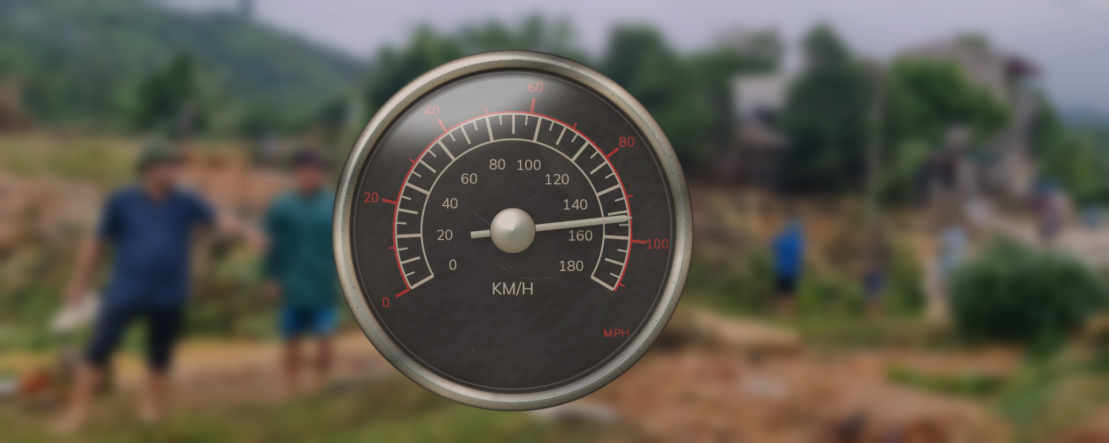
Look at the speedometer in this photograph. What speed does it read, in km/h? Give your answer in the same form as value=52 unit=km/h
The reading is value=152.5 unit=km/h
